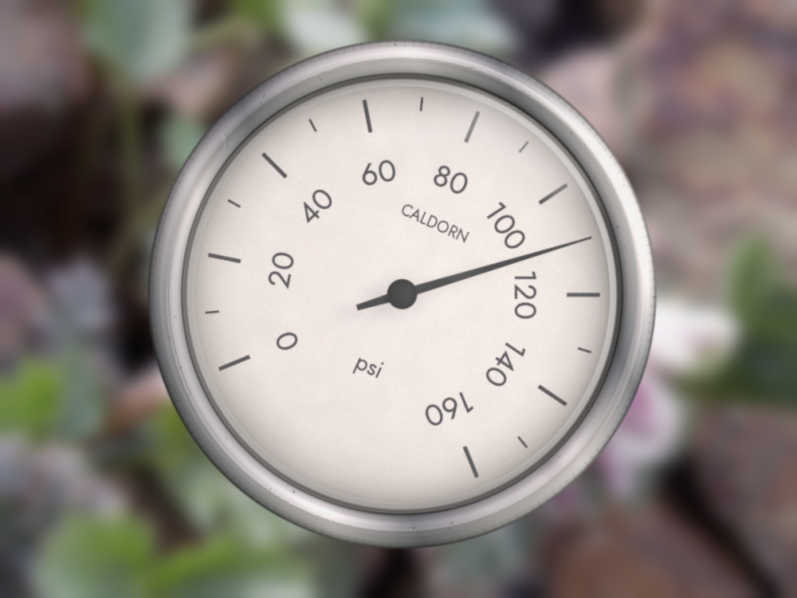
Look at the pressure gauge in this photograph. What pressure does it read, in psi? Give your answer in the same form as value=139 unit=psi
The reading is value=110 unit=psi
